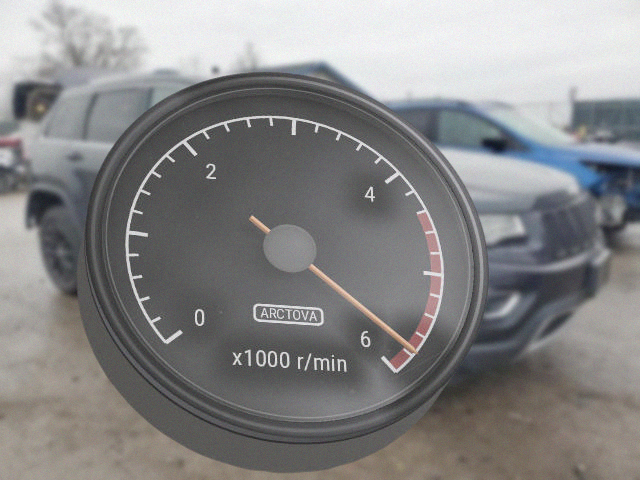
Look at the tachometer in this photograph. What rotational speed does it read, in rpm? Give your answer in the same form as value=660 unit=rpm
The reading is value=5800 unit=rpm
